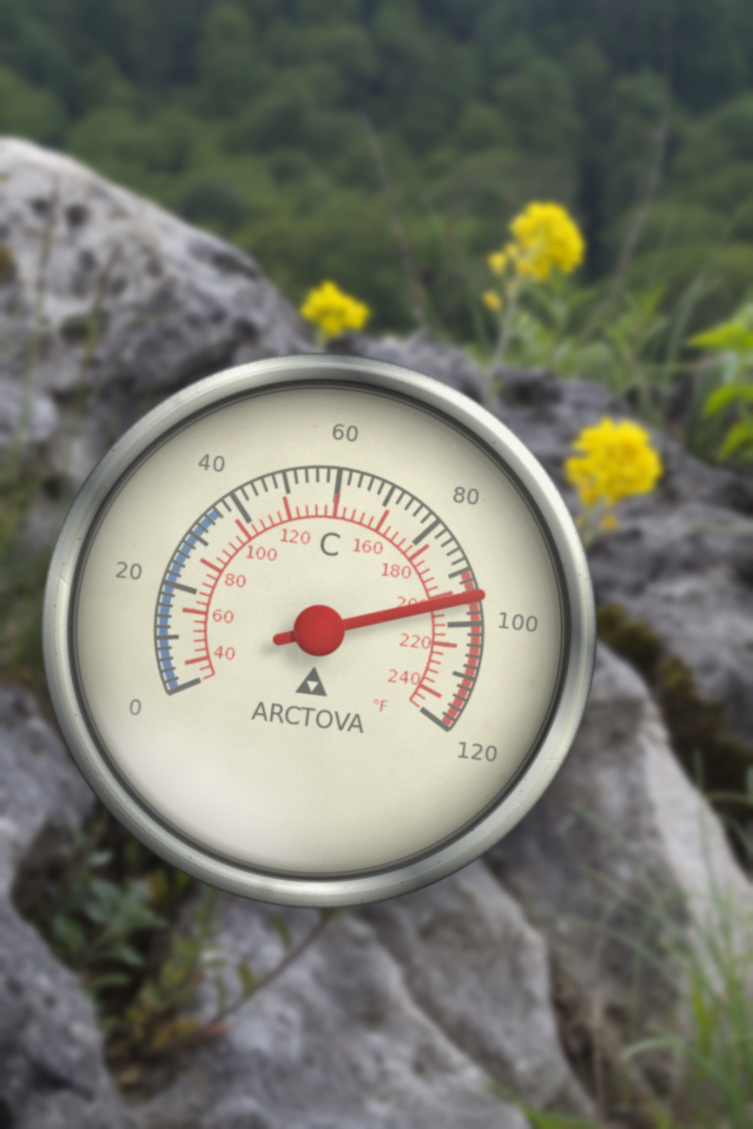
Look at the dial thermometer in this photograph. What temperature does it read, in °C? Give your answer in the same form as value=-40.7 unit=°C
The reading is value=95 unit=°C
